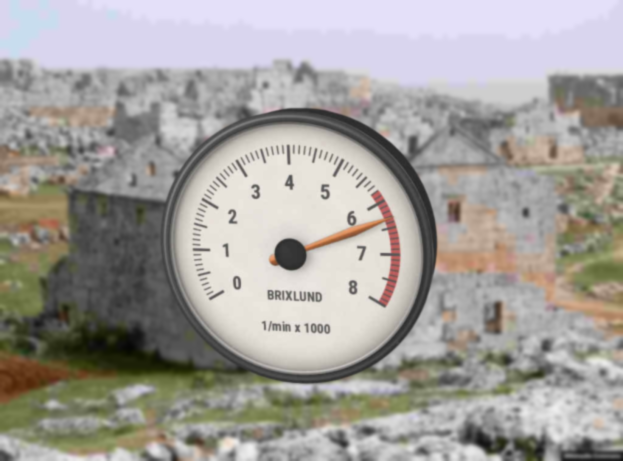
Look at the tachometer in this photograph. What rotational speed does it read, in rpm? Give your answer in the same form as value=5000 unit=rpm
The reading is value=6300 unit=rpm
